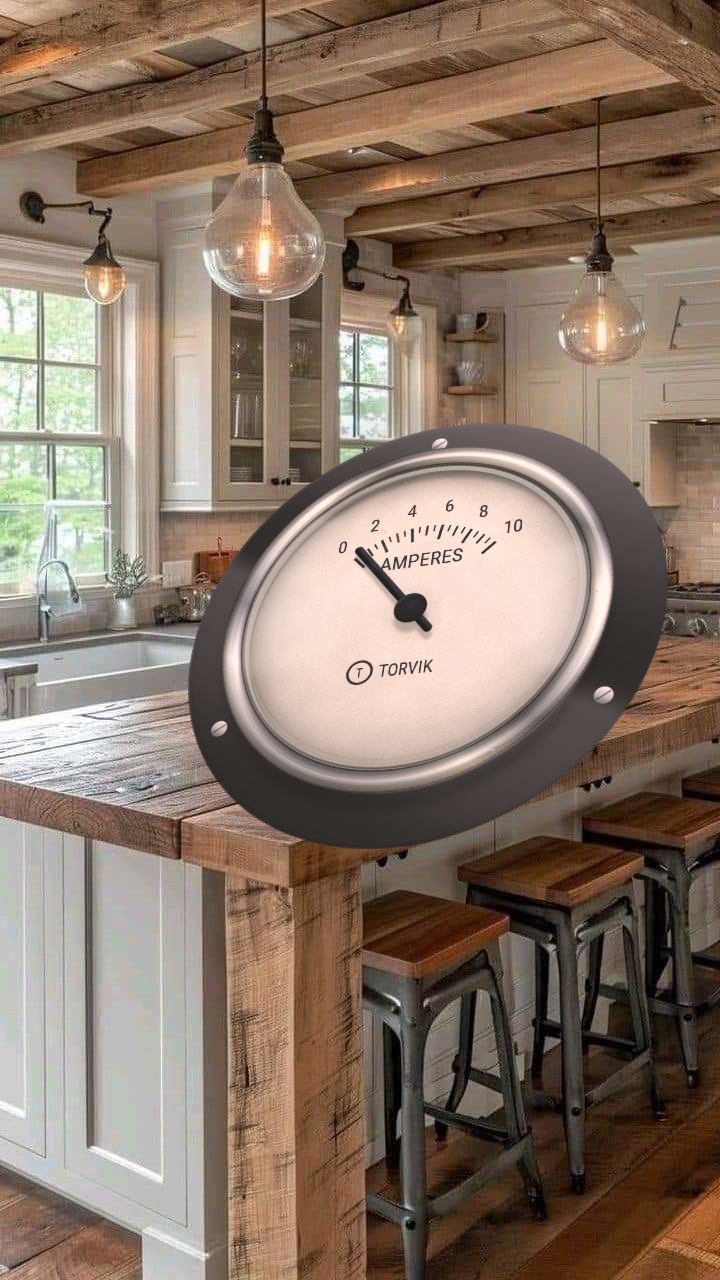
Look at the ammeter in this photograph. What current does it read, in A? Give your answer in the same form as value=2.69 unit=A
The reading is value=0.5 unit=A
